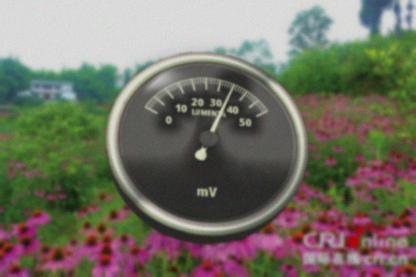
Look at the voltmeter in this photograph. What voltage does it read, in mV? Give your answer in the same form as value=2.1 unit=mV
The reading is value=35 unit=mV
